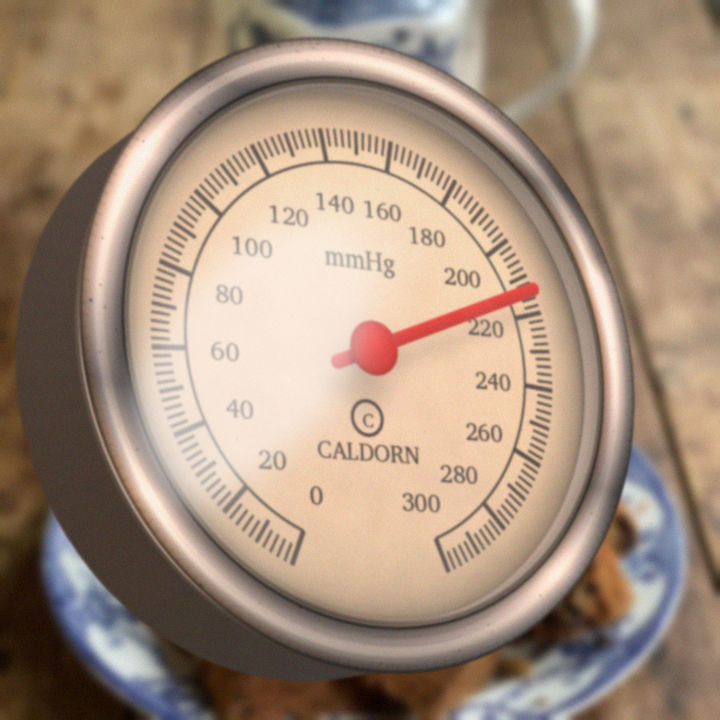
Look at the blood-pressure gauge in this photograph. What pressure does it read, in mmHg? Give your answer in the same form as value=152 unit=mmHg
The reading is value=214 unit=mmHg
